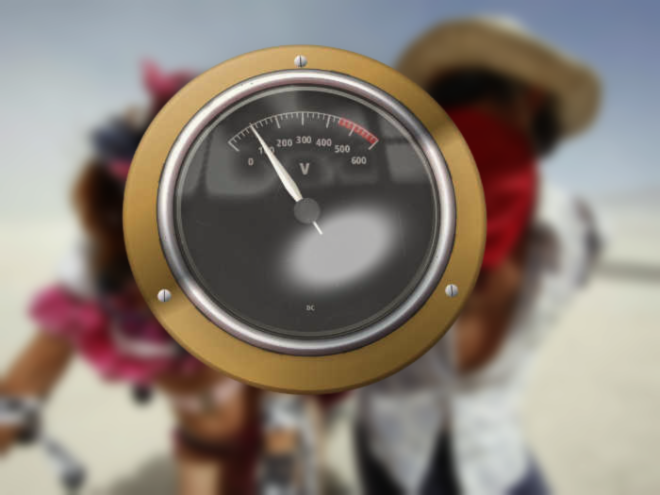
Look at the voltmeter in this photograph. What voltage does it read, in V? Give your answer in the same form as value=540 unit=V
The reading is value=100 unit=V
